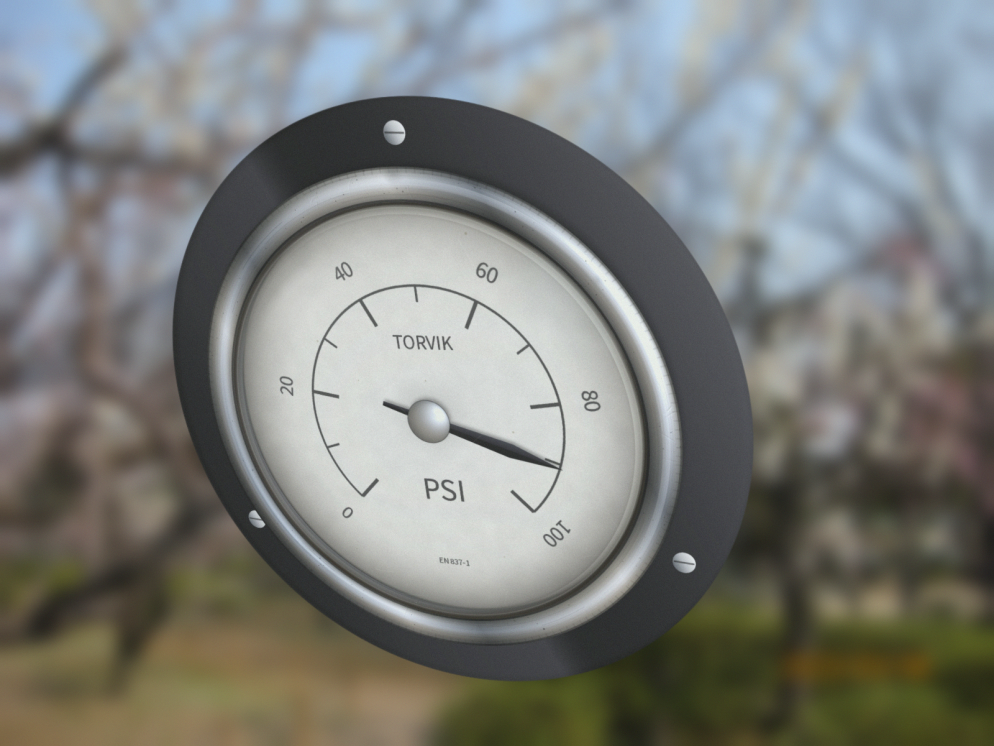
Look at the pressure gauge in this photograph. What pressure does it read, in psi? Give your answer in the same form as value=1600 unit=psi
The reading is value=90 unit=psi
